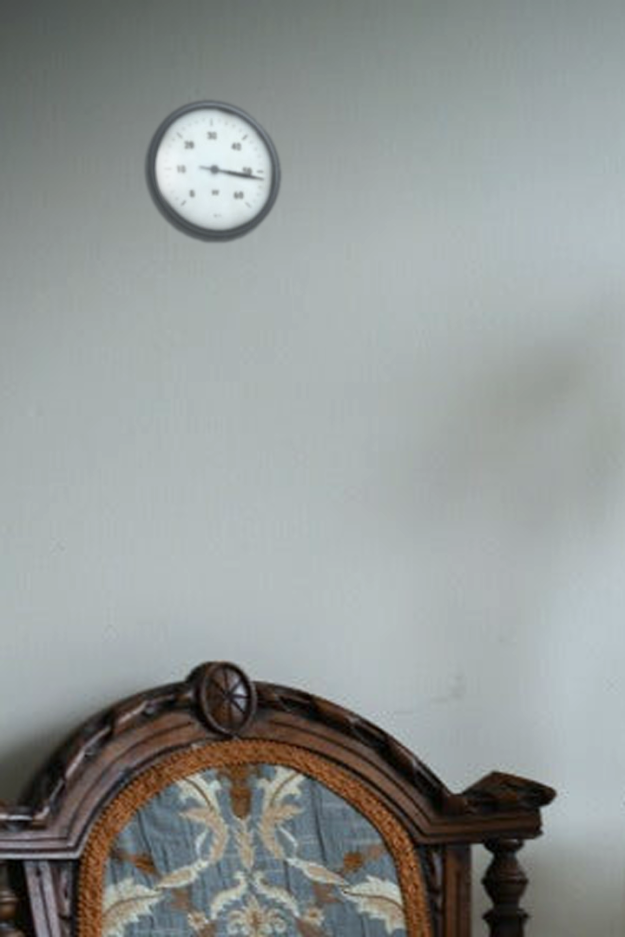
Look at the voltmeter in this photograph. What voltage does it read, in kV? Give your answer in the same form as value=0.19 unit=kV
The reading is value=52 unit=kV
